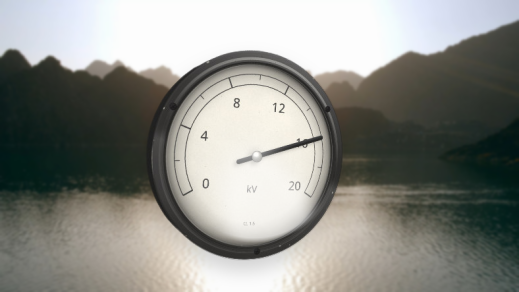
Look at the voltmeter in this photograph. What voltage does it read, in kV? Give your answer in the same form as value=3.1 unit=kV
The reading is value=16 unit=kV
